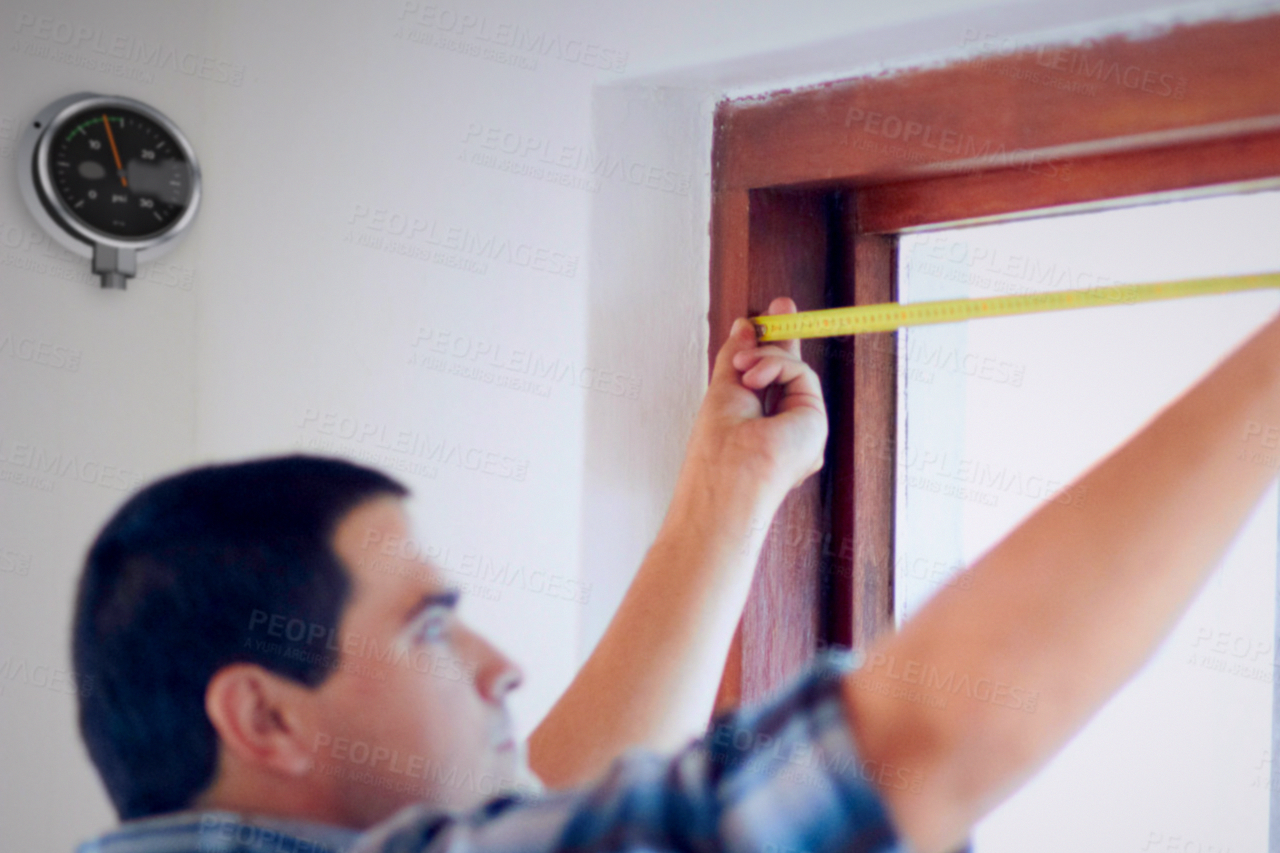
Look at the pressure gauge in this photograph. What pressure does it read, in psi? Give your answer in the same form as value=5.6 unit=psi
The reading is value=13 unit=psi
